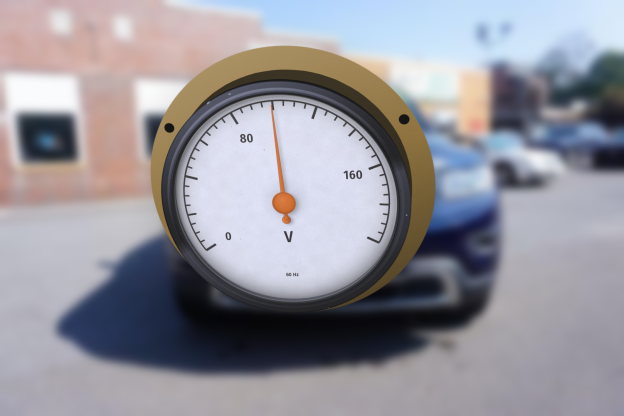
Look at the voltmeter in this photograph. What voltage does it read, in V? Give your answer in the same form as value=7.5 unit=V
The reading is value=100 unit=V
